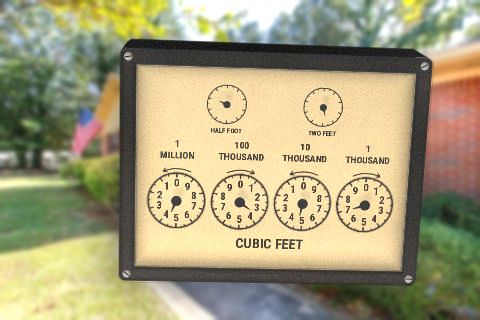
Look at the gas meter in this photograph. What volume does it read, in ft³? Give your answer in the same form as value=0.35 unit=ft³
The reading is value=434700 unit=ft³
